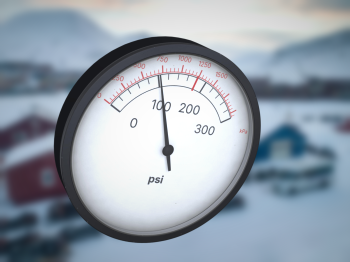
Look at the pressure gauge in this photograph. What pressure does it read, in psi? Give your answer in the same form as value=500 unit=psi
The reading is value=100 unit=psi
